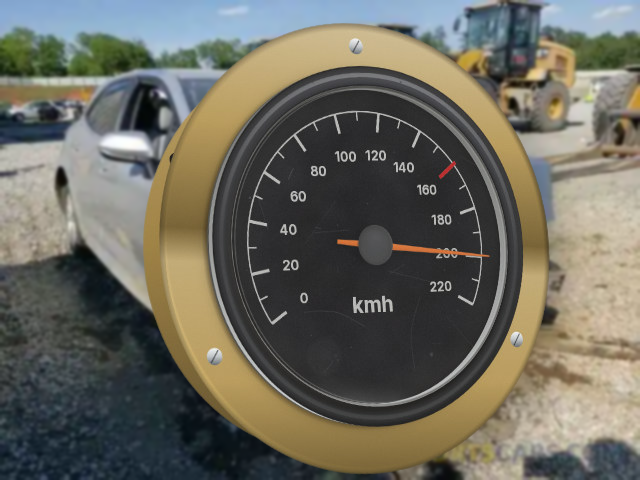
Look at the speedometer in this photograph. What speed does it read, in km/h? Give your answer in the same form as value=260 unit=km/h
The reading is value=200 unit=km/h
